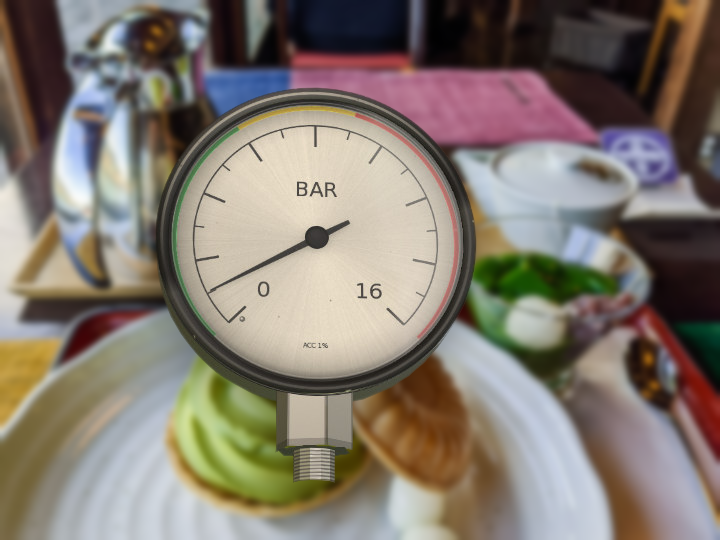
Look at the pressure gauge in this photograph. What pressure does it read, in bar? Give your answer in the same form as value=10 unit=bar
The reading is value=1 unit=bar
